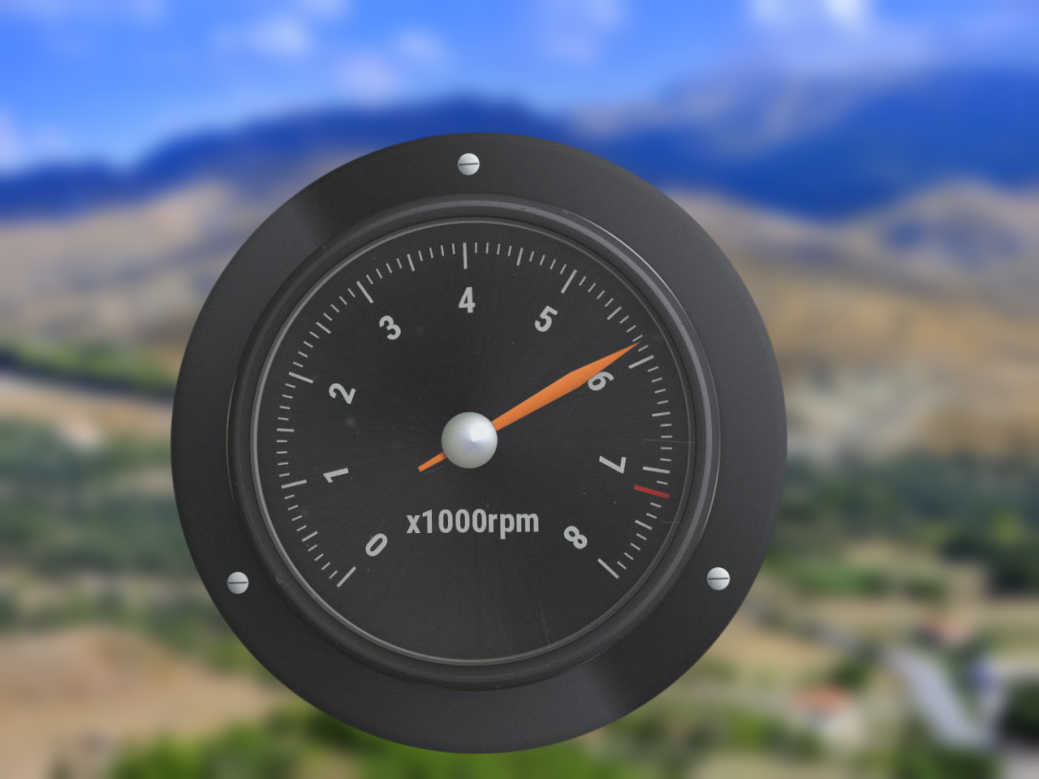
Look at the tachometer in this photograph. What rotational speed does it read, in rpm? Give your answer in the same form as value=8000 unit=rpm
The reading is value=5850 unit=rpm
